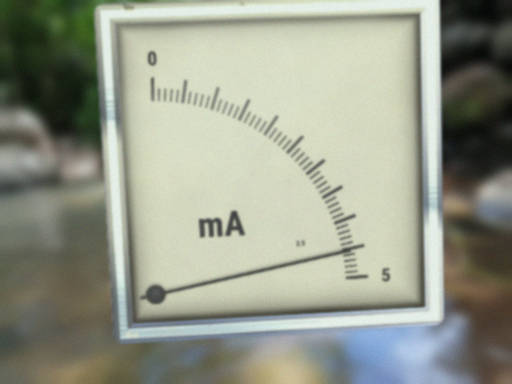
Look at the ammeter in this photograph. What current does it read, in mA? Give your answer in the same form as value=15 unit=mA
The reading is value=4.5 unit=mA
